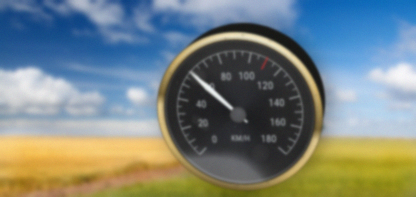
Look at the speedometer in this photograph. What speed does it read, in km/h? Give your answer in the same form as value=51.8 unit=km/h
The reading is value=60 unit=km/h
